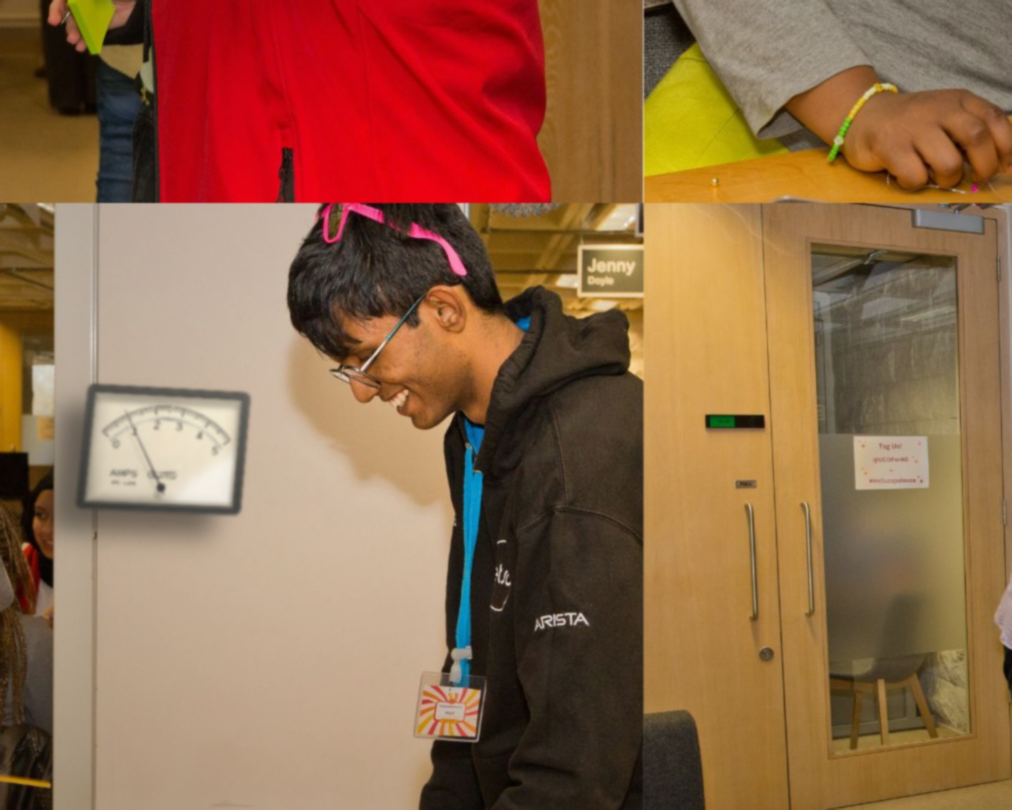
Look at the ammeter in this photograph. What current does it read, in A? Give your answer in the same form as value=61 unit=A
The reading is value=1 unit=A
